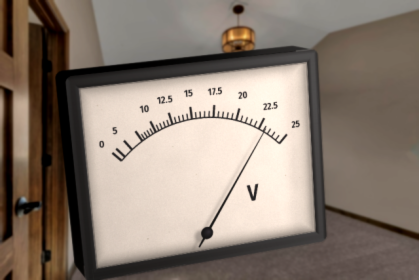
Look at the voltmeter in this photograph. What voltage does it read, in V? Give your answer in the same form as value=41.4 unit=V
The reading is value=23 unit=V
